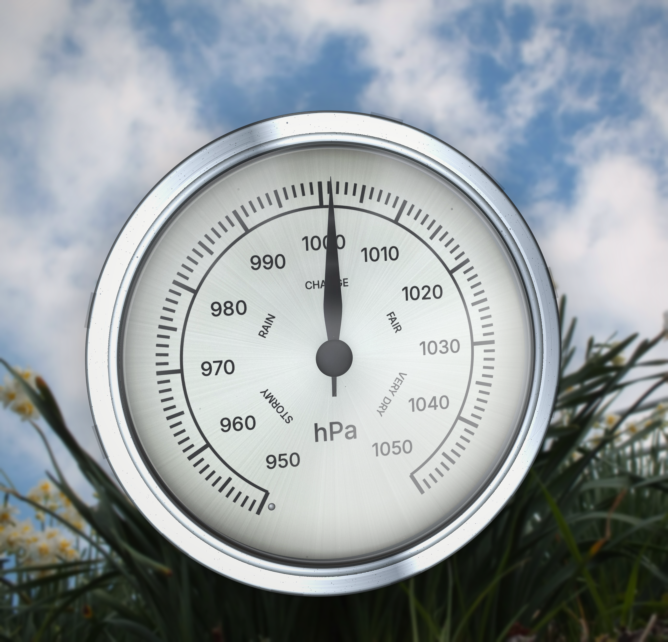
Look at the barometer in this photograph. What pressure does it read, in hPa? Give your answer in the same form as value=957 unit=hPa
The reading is value=1001 unit=hPa
